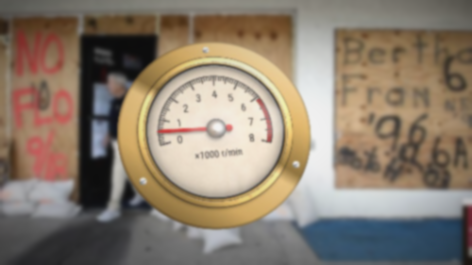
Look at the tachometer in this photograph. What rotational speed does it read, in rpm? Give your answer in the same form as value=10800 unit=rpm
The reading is value=500 unit=rpm
